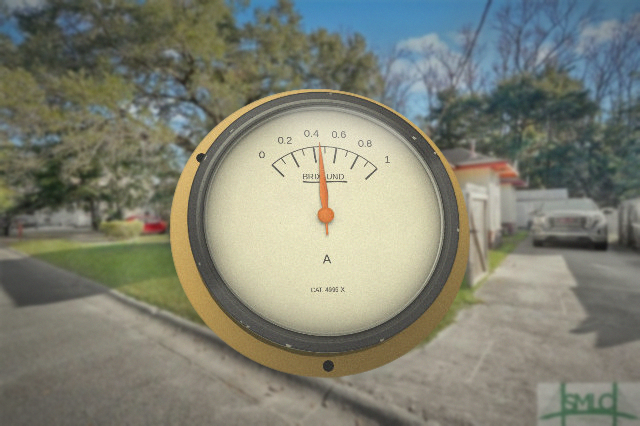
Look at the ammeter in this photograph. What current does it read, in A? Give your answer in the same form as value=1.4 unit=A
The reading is value=0.45 unit=A
